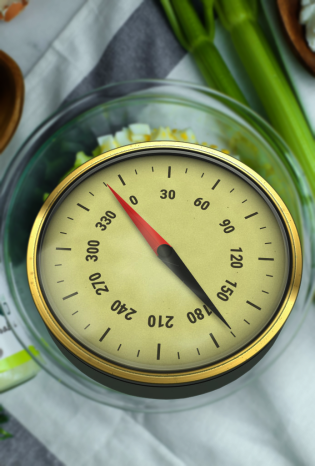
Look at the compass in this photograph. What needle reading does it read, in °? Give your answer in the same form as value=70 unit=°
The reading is value=350 unit=°
